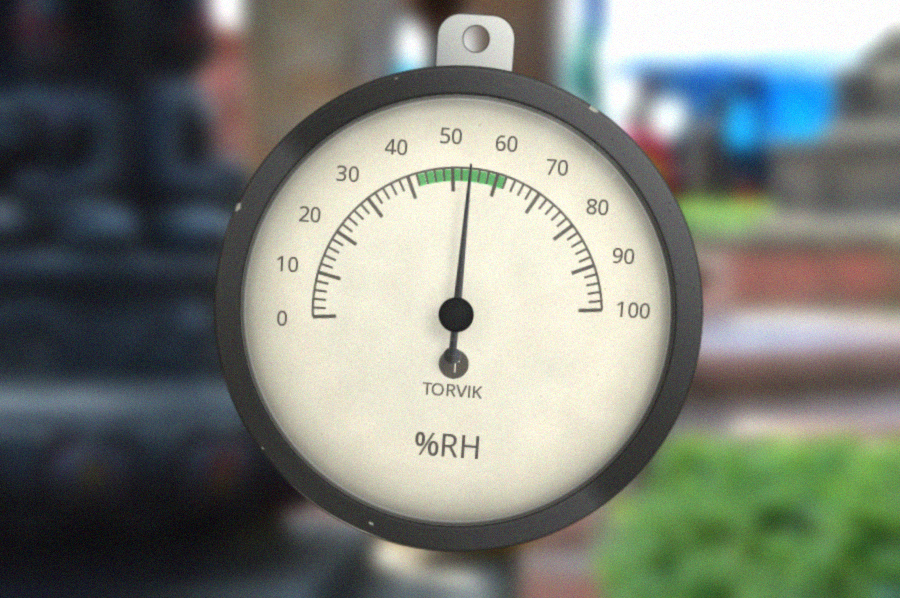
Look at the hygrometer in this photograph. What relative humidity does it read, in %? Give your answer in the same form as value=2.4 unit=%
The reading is value=54 unit=%
